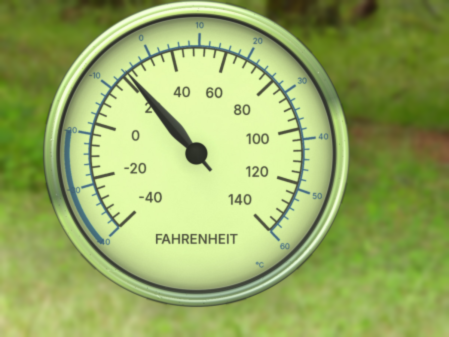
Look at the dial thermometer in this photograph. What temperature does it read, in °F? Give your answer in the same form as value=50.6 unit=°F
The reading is value=22 unit=°F
